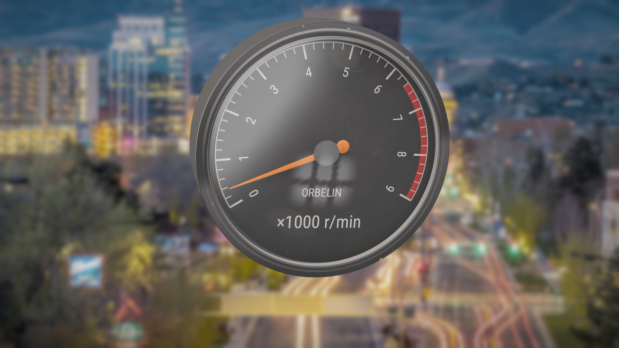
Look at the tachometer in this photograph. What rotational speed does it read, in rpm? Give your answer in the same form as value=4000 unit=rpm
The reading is value=400 unit=rpm
